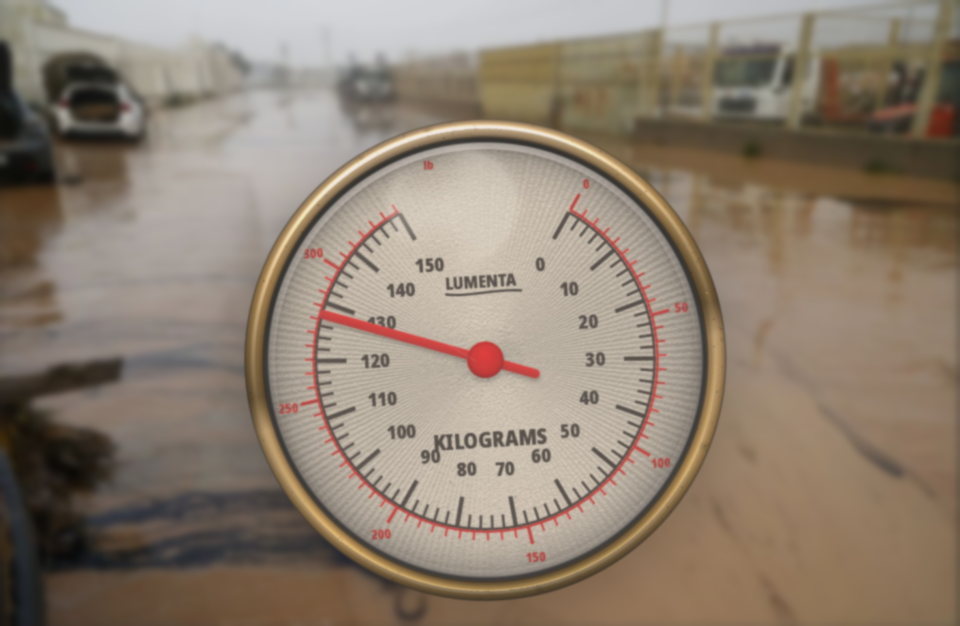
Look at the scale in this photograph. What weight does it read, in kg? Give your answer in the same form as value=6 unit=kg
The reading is value=128 unit=kg
